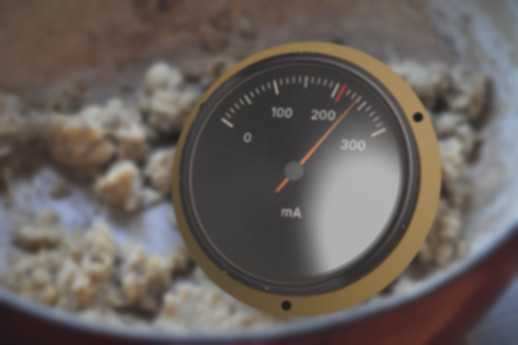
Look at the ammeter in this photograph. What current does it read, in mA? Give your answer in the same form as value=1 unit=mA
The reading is value=240 unit=mA
